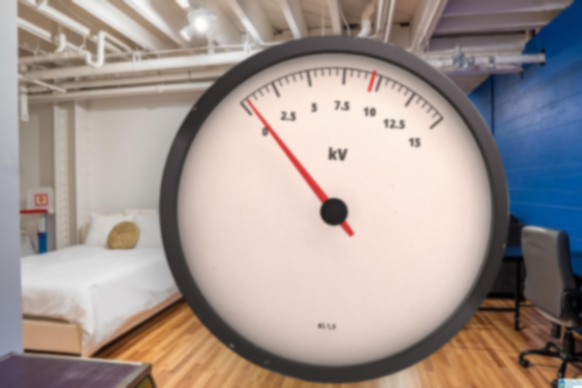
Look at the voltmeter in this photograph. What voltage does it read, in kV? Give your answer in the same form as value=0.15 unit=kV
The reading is value=0.5 unit=kV
